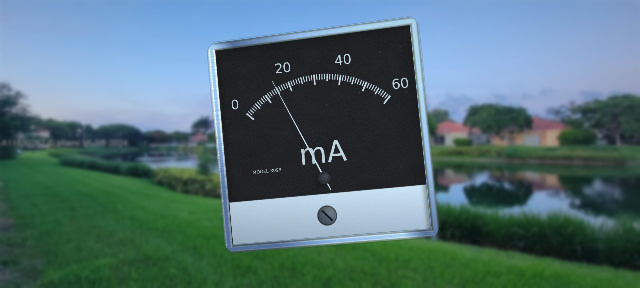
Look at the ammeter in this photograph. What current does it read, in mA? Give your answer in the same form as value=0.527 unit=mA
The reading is value=15 unit=mA
